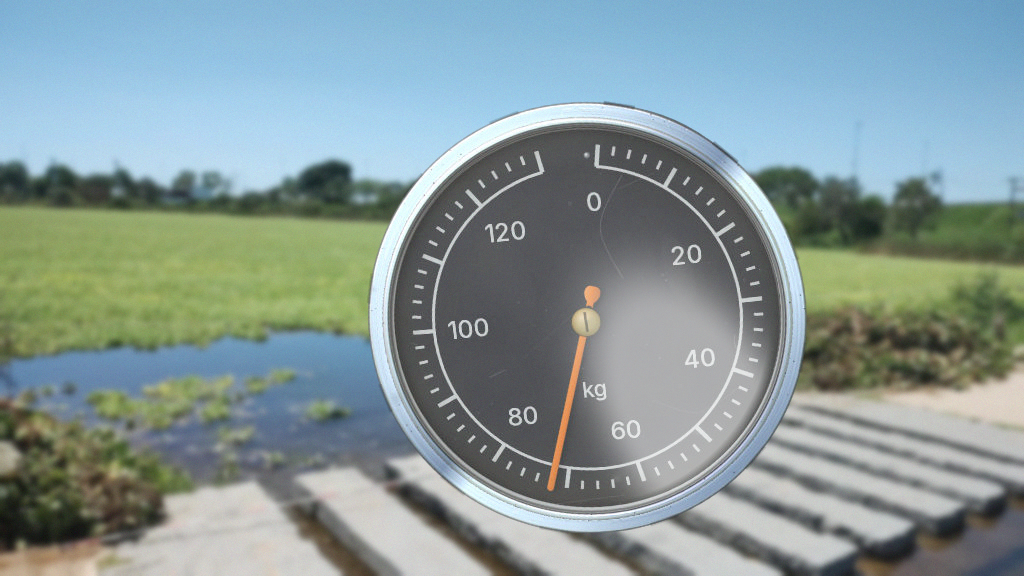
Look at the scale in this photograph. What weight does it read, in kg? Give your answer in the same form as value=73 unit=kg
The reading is value=72 unit=kg
